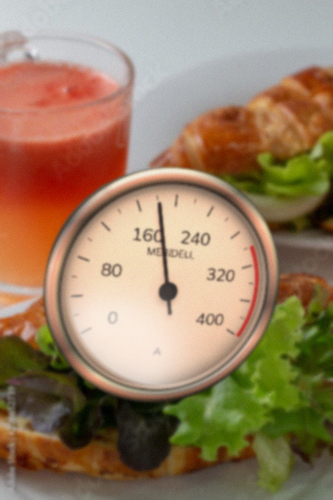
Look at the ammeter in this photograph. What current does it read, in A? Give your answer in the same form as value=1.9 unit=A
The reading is value=180 unit=A
